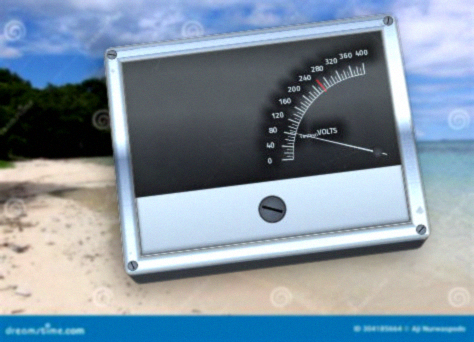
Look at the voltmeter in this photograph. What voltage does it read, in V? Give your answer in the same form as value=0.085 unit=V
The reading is value=80 unit=V
